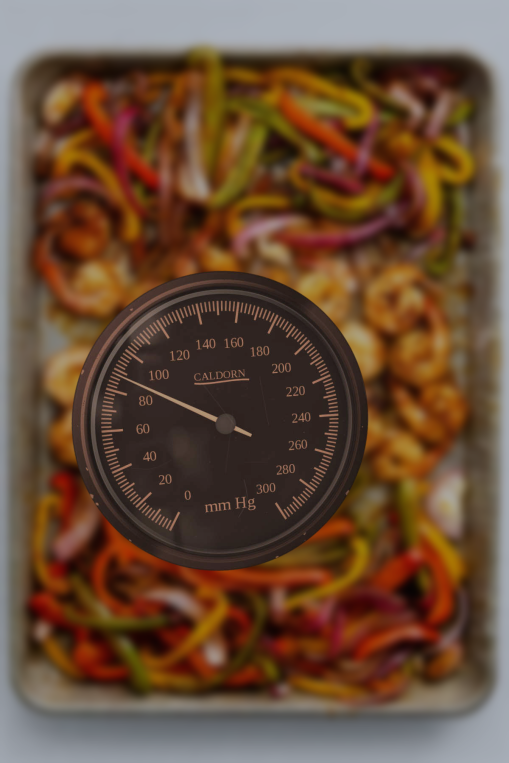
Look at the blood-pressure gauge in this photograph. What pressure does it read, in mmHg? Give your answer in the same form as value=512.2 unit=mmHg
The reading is value=88 unit=mmHg
